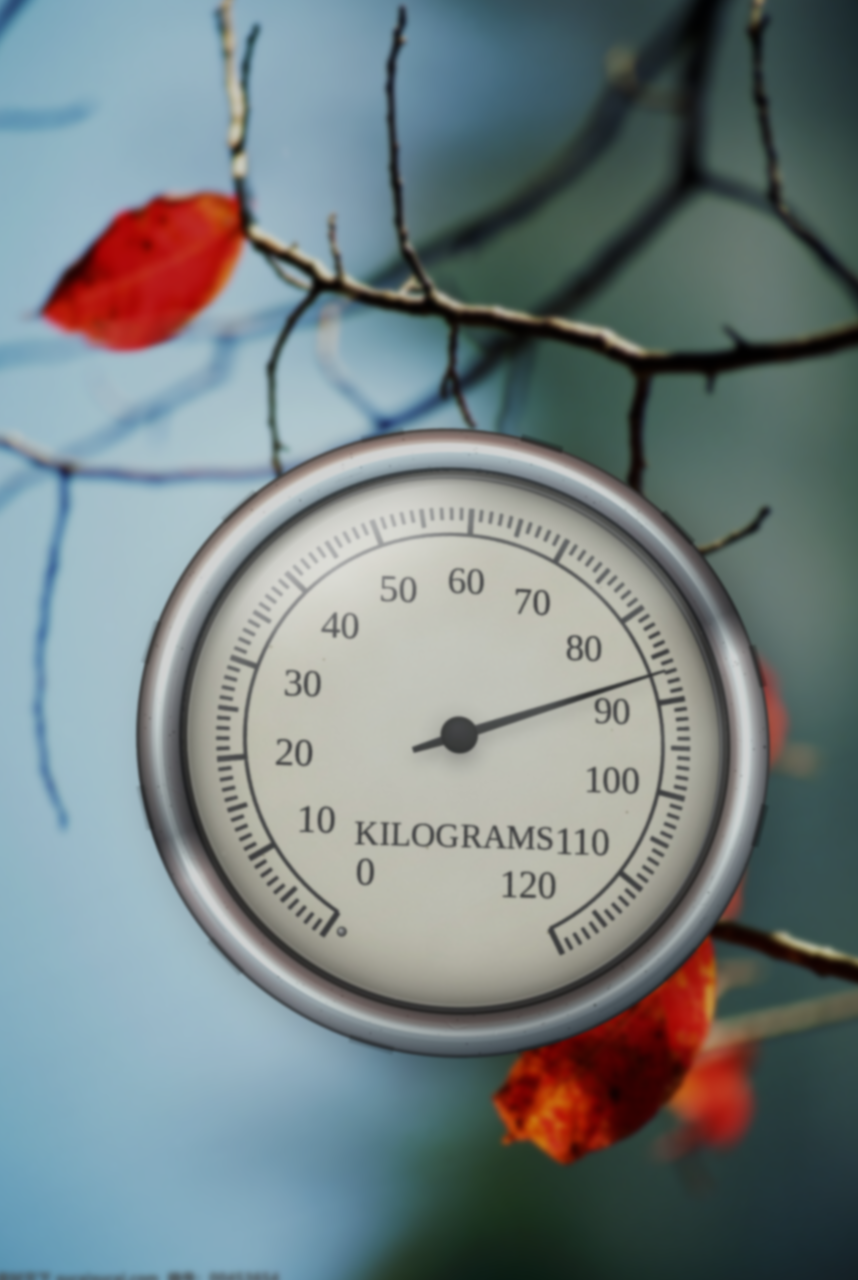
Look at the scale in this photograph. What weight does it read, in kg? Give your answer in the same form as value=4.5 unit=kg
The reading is value=87 unit=kg
